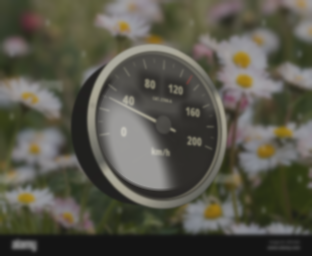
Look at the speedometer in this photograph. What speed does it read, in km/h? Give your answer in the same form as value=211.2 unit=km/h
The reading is value=30 unit=km/h
